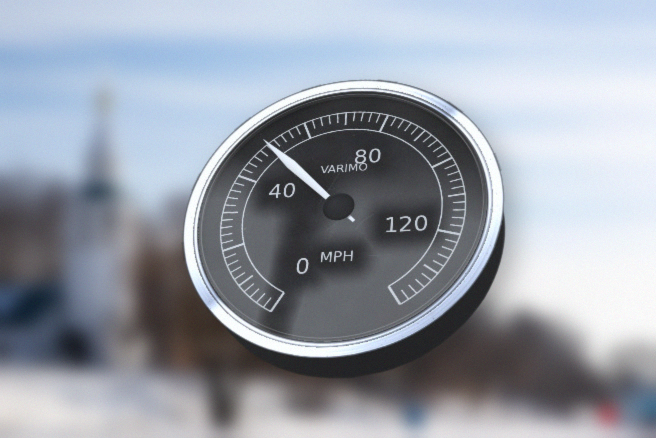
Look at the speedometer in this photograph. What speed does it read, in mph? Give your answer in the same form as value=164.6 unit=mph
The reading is value=50 unit=mph
